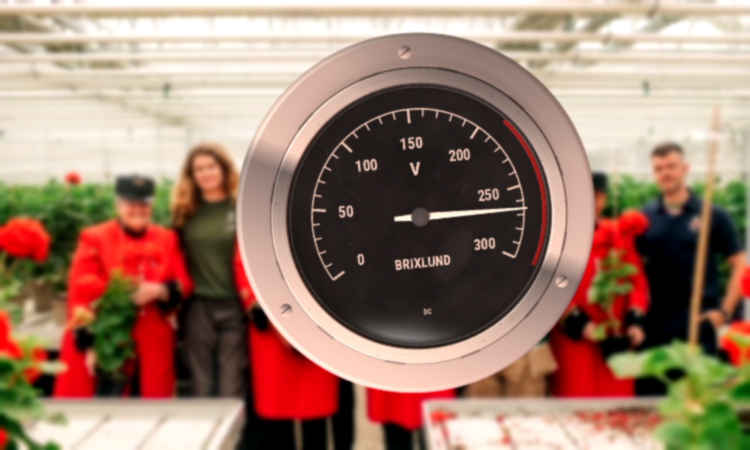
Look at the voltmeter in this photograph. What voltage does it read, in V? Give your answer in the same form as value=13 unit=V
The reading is value=265 unit=V
